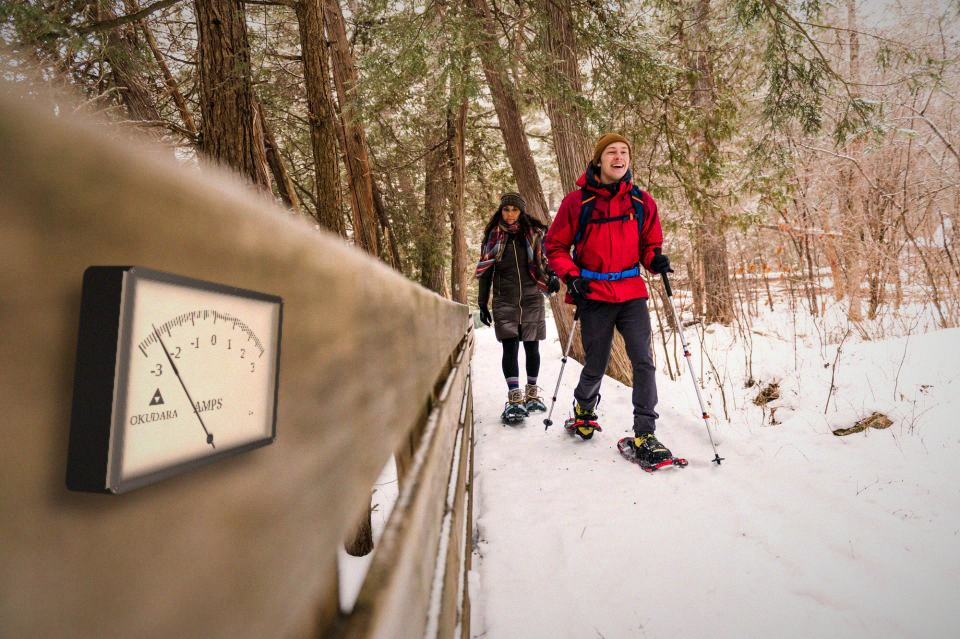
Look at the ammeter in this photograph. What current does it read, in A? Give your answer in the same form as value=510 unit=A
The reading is value=-2.5 unit=A
